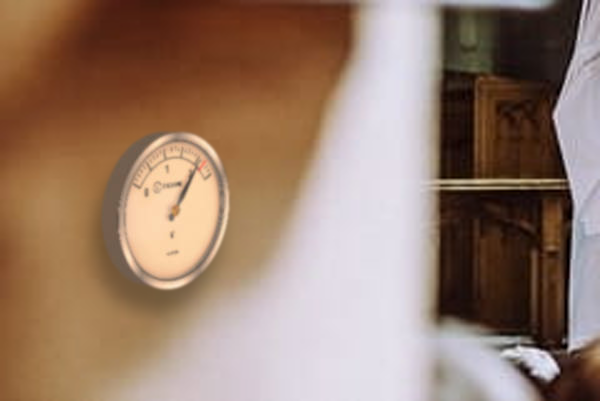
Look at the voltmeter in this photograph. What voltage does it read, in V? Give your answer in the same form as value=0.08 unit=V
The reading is value=2 unit=V
